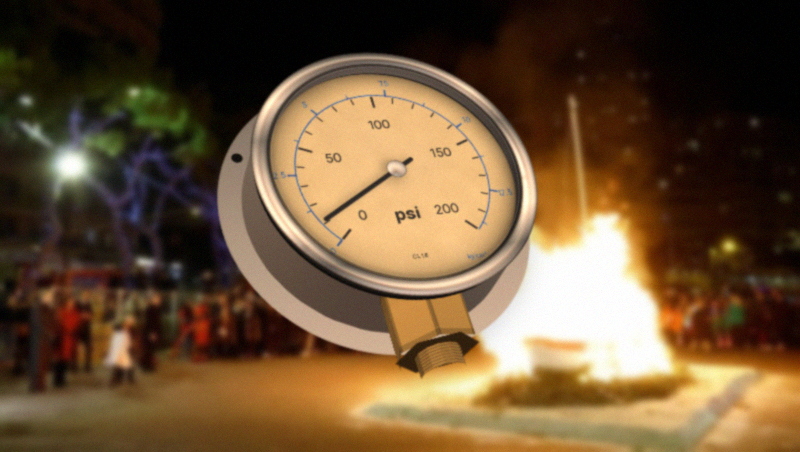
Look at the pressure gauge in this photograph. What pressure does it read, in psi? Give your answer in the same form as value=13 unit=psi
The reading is value=10 unit=psi
